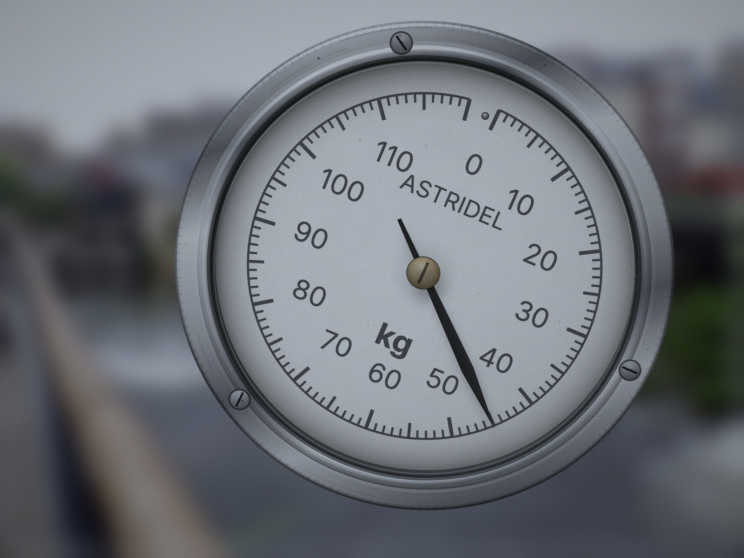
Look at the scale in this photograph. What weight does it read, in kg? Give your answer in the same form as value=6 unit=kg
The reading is value=45 unit=kg
